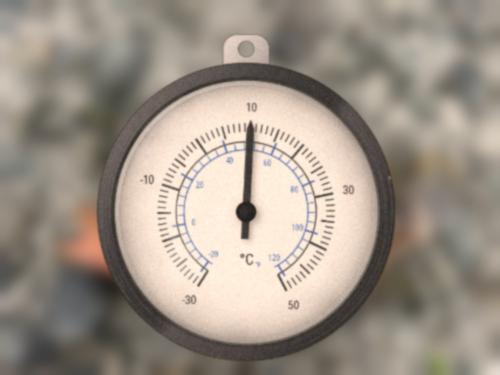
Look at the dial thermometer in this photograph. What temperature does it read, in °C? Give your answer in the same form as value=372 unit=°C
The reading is value=10 unit=°C
